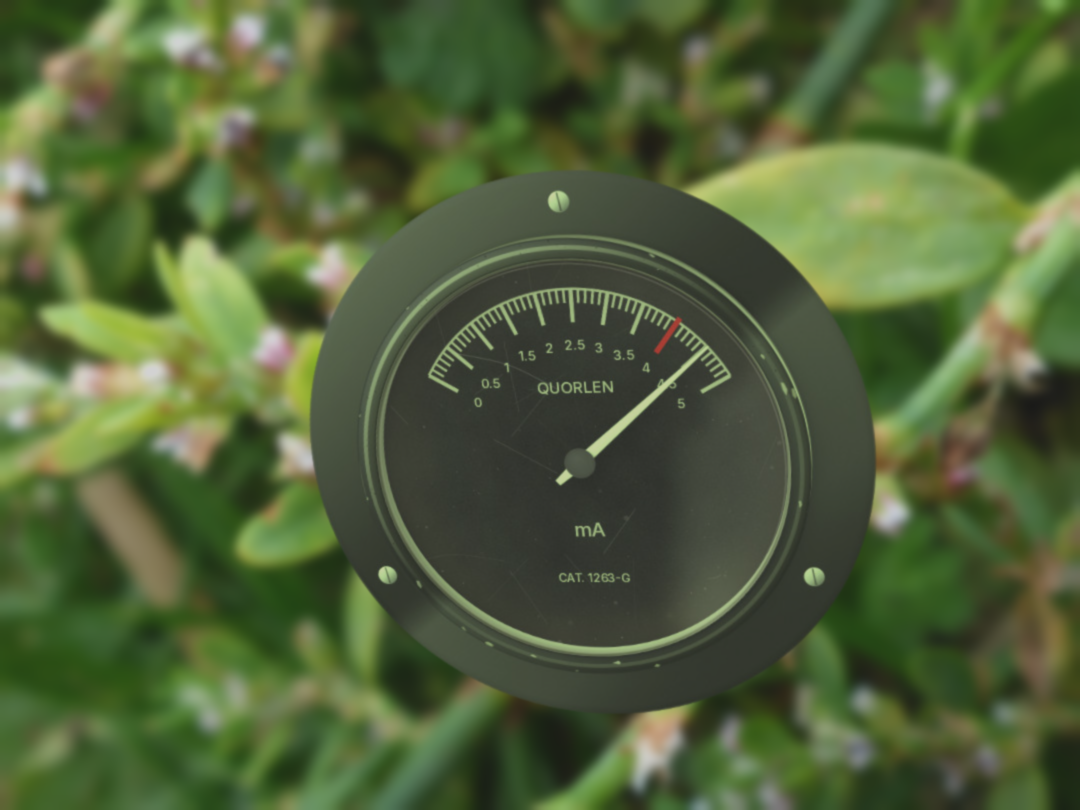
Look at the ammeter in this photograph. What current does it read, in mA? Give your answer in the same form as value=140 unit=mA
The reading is value=4.5 unit=mA
